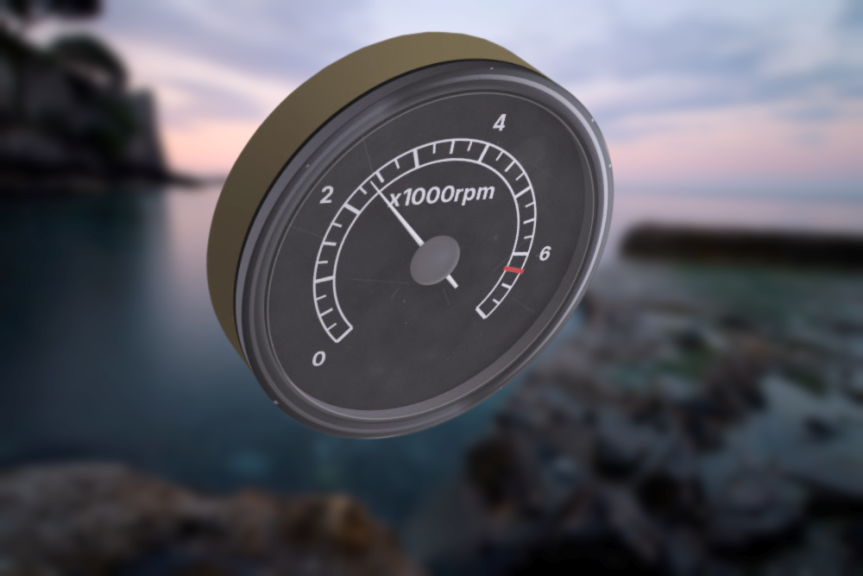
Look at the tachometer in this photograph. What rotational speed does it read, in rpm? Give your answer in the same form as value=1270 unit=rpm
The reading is value=2375 unit=rpm
